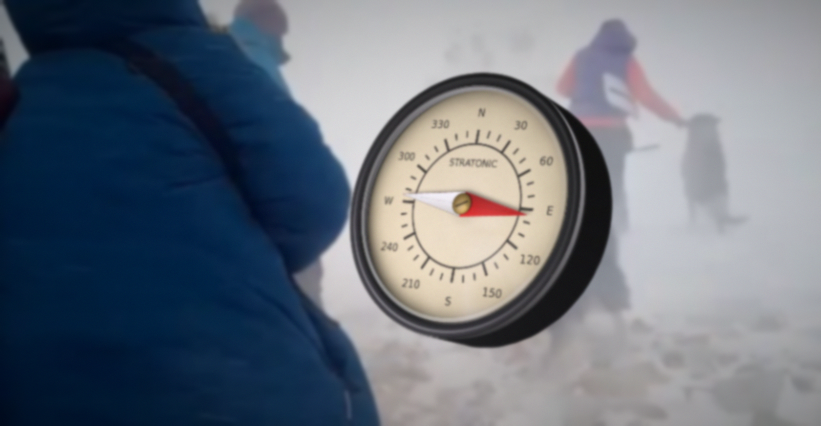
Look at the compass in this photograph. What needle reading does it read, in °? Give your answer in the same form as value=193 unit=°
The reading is value=95 unit=°
